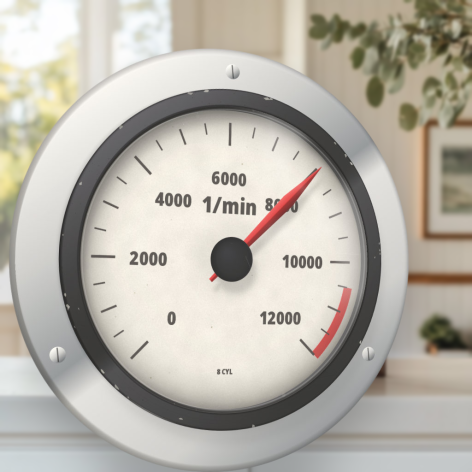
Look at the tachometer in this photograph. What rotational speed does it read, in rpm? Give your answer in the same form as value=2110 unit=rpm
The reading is value=8000 unit=rpm
